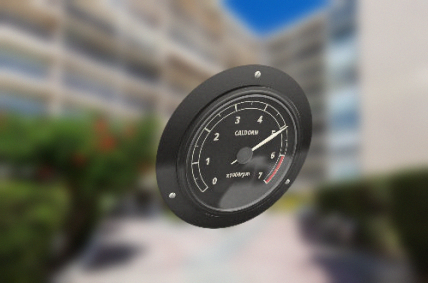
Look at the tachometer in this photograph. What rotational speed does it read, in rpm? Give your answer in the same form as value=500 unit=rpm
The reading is value=5000 unit=rpm
